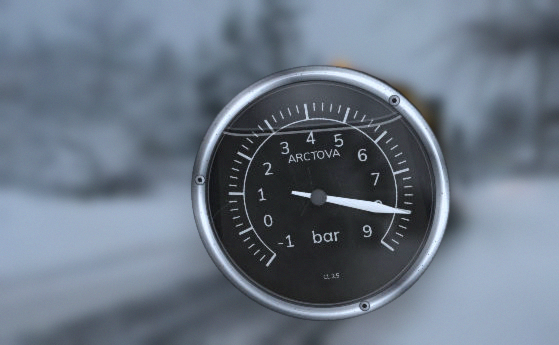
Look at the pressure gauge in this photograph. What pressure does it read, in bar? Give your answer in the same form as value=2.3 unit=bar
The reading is value=8 unit=bar
